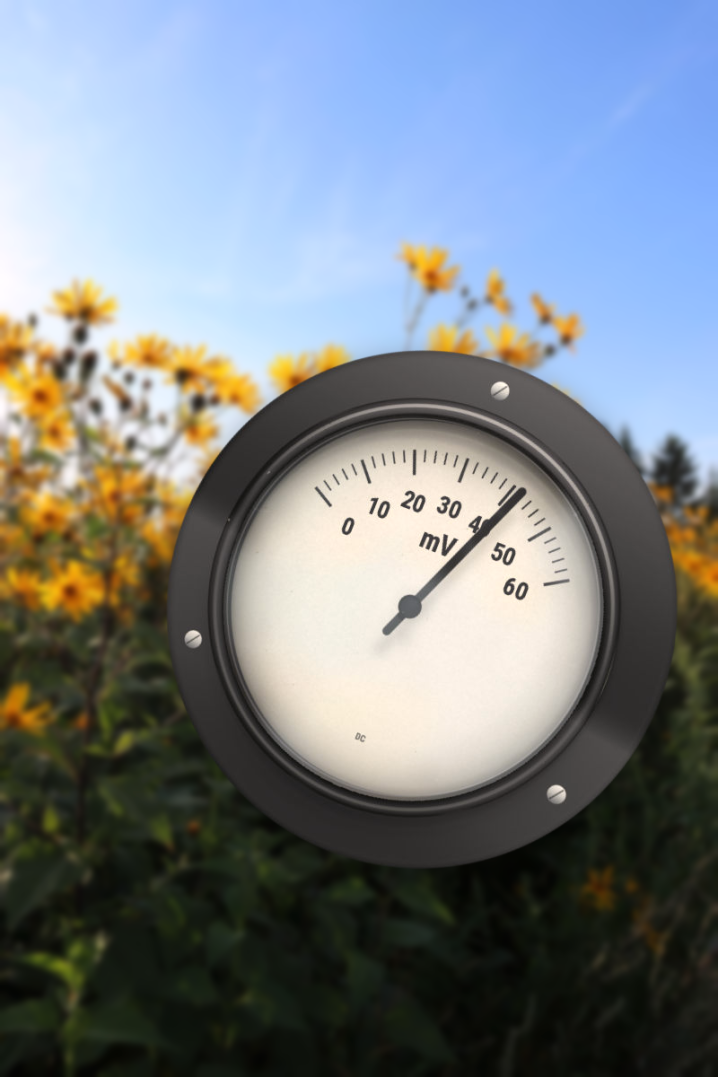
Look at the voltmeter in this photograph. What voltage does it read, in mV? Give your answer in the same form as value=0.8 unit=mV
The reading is value=42 unit=mV
